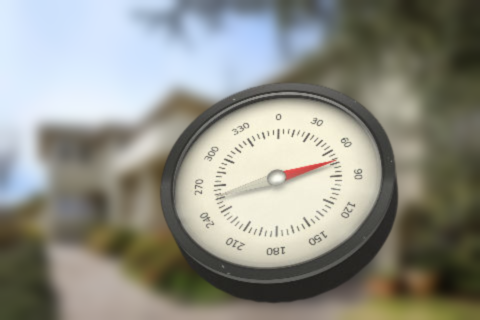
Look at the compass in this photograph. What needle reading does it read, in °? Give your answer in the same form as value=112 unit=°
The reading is value=75 unit=°
